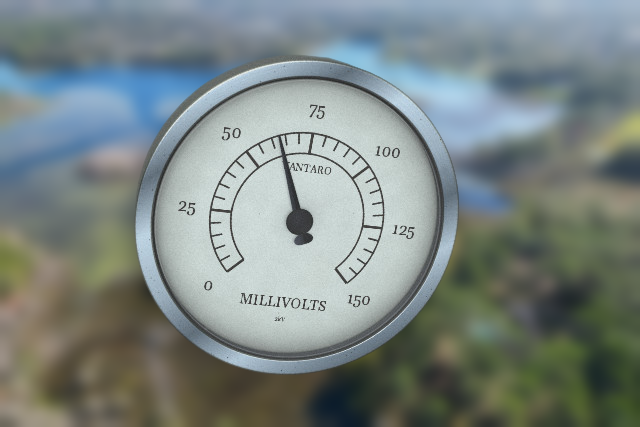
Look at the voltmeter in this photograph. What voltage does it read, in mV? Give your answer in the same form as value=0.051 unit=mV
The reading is value=62.5 unit=mV
